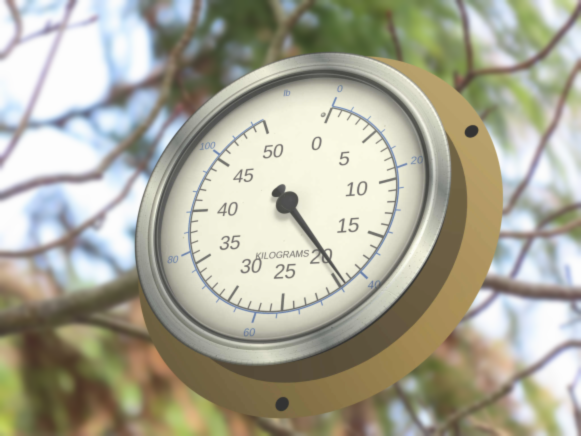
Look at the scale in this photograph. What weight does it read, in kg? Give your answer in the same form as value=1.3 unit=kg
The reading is value=19.5 unit=kg
